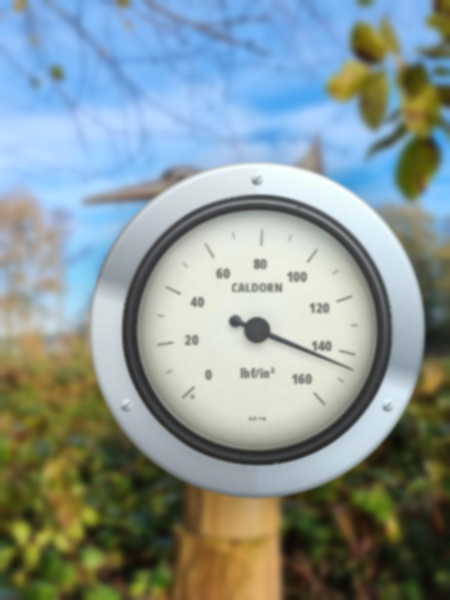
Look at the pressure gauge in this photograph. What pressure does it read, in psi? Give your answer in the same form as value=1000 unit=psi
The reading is value=145 unit=psi
